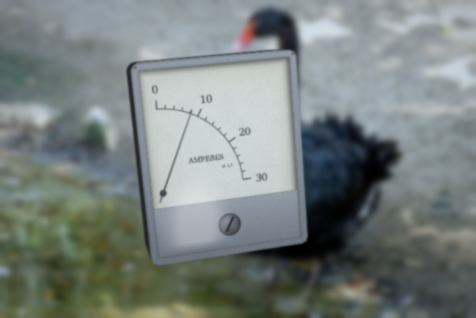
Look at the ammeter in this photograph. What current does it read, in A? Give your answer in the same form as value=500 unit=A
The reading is value=8 unit=A
